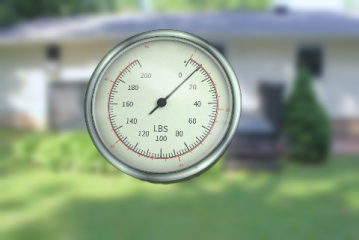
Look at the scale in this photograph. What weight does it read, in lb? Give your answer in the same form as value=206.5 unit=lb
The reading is value=10 unit=lb
